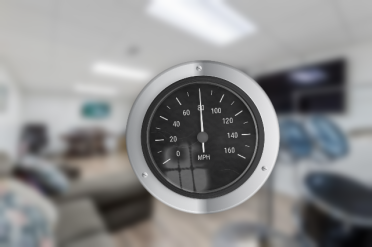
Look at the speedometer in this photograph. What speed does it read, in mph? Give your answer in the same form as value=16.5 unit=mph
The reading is value=80 unit=mph
